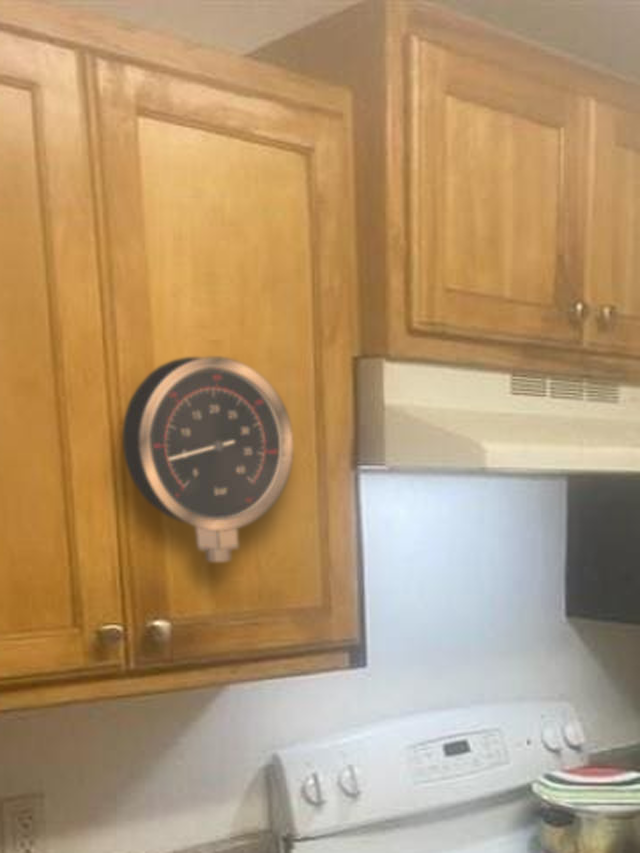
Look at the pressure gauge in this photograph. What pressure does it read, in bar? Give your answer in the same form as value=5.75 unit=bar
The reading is value=5 unit=bar
